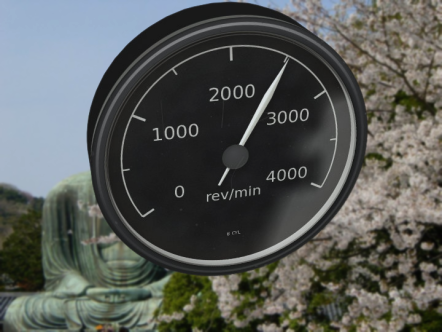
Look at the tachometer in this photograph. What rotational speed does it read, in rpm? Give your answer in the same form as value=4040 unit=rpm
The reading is value=2500 unit=rpm
